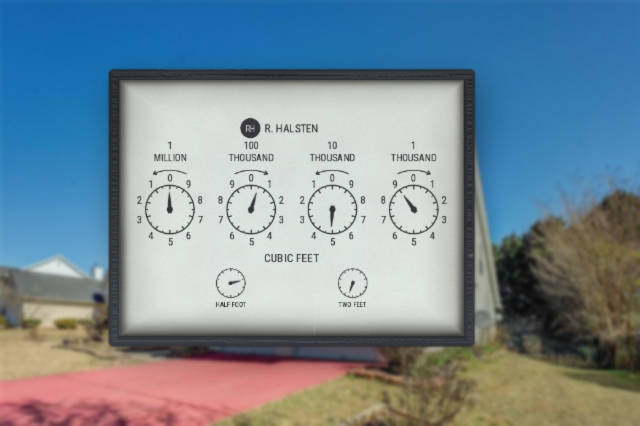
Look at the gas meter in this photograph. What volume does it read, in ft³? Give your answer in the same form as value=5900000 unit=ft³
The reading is value=4900 unit=ft³
